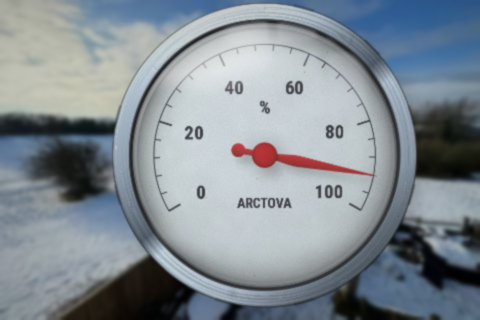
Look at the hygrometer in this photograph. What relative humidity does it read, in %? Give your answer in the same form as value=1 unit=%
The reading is value=92 unit=%
